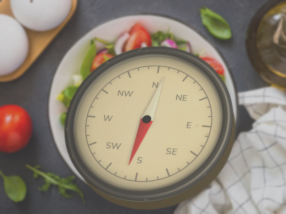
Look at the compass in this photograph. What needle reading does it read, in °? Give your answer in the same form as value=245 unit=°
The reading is value=190 unit=°
